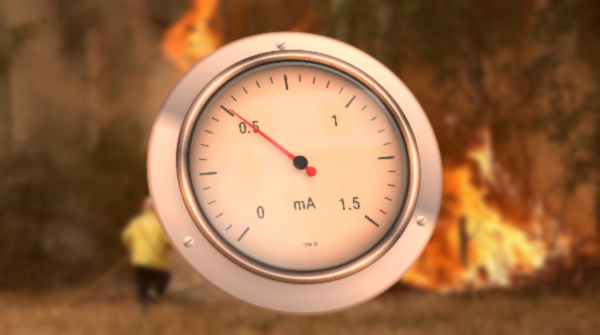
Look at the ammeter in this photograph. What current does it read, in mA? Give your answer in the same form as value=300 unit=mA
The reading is value=0.5 unit=mA
